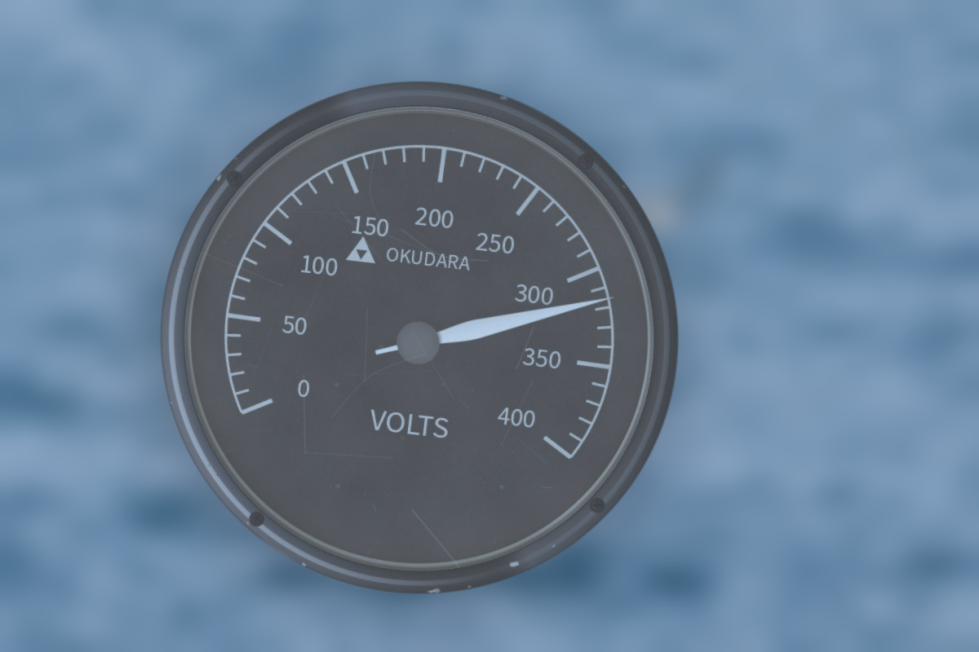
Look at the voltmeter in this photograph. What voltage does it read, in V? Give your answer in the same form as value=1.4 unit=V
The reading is value=315 unit=V
